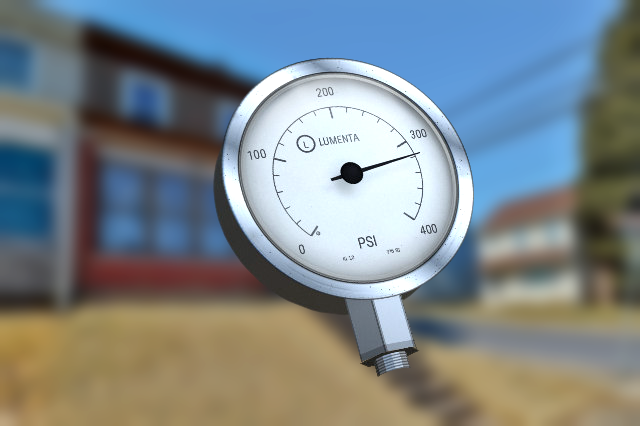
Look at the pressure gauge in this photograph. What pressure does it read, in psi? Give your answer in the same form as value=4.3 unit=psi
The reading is value=320 unit=psi
